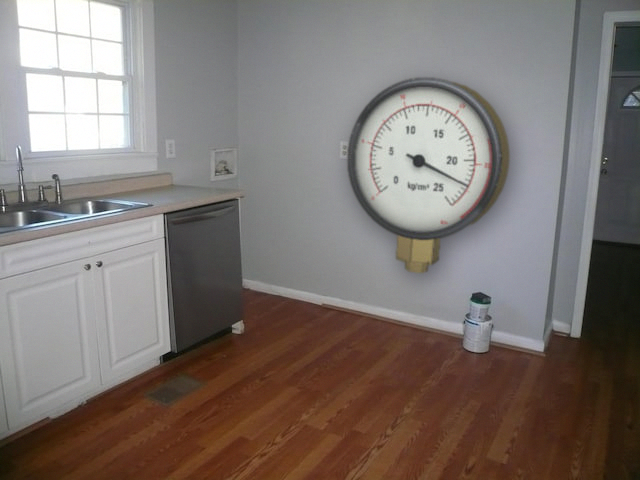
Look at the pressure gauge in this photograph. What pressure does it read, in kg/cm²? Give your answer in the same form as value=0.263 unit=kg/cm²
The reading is value=22.5 unit=kg/cm²
